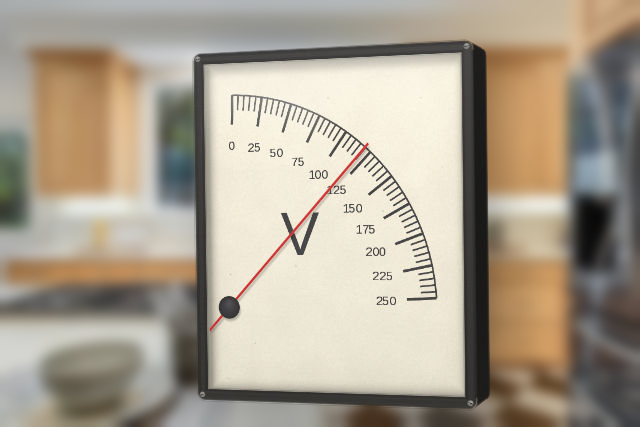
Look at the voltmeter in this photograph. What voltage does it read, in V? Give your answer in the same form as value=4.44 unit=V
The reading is value=120 unit=V
